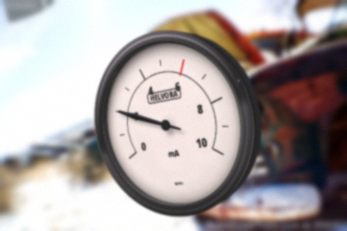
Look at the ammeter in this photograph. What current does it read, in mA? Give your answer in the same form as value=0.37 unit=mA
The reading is value=2 unit=mA
